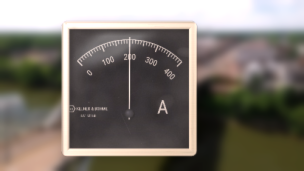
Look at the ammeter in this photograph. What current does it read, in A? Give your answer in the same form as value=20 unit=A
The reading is value=200 unit=A
